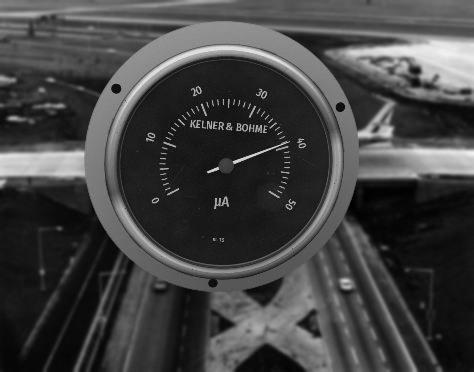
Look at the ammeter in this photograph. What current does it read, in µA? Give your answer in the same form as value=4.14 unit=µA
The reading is value=39 unit=µA
